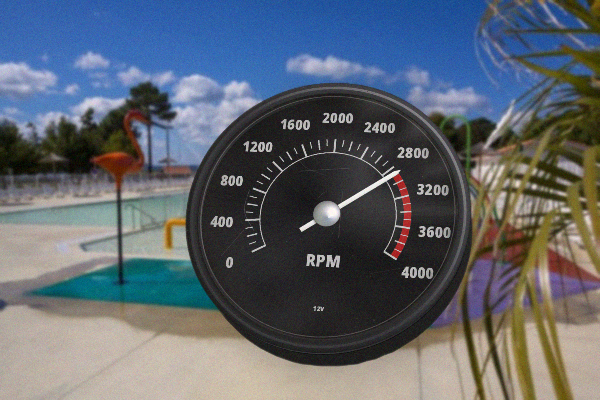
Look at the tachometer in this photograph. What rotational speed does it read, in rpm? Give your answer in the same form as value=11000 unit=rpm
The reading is value=2900 unit=rpm
